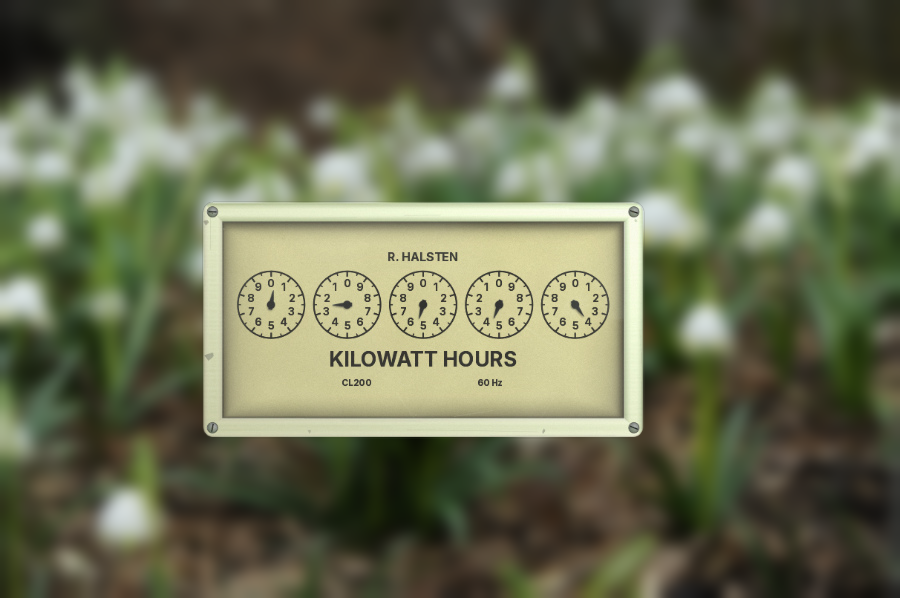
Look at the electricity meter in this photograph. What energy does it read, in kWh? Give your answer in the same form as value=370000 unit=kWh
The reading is value=2544 unit=kWh
